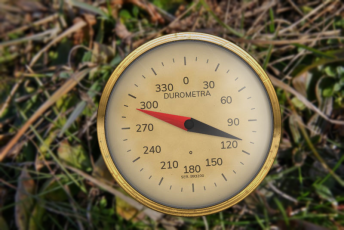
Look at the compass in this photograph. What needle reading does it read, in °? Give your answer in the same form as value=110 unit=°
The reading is value=290 unit=°
